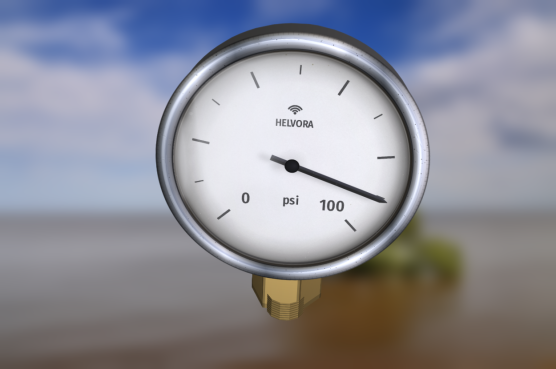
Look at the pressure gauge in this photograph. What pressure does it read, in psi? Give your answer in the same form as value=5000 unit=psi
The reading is value=90 unit=psi
